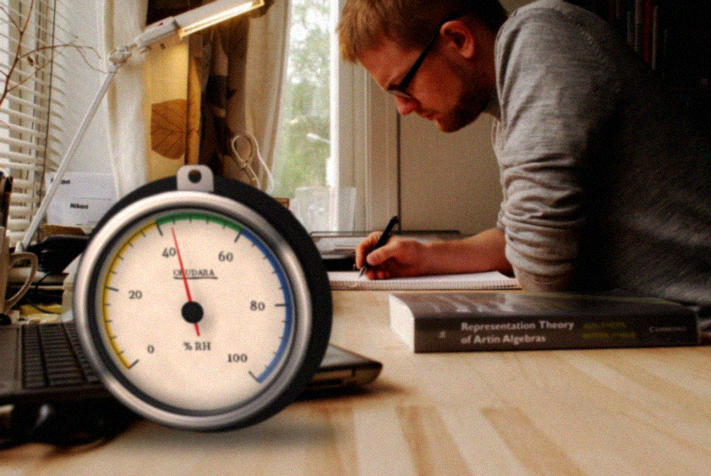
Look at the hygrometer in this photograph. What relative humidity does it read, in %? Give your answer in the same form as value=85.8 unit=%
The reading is value=44 unit=%
